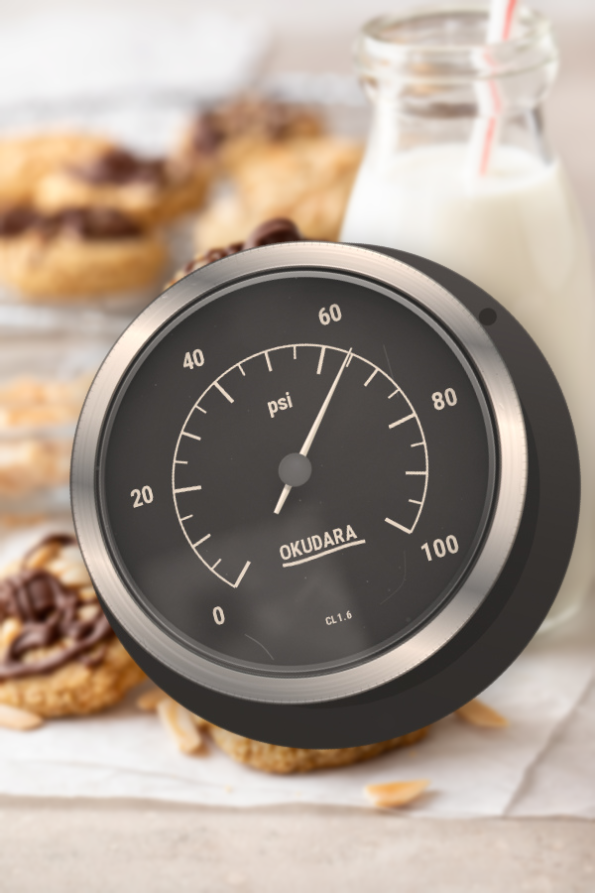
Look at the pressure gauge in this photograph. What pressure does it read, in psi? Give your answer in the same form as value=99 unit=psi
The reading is value=65 unit=psi
